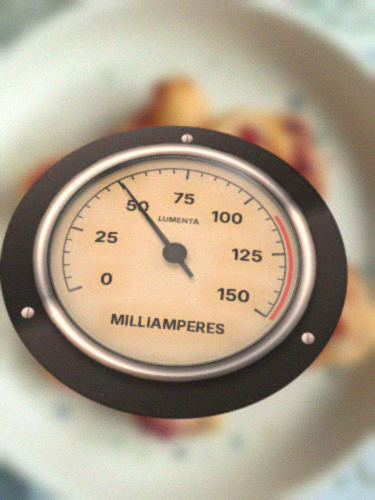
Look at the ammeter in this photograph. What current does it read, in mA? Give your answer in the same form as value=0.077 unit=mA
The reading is value=50 unit=mA
